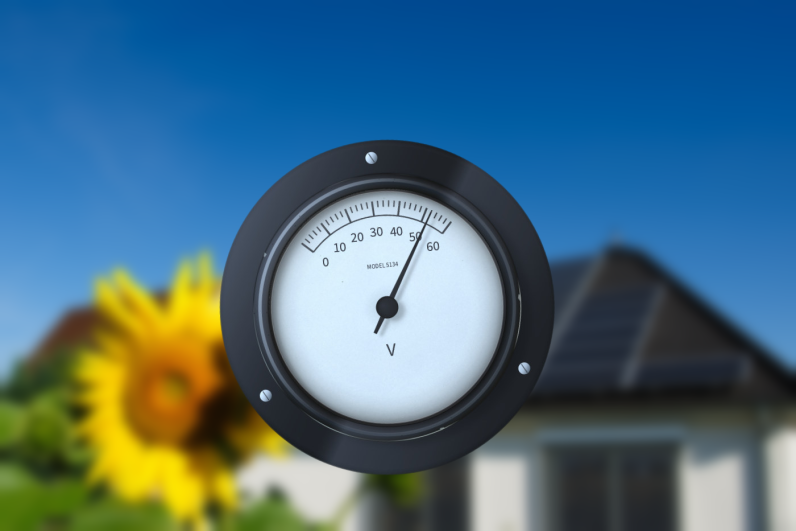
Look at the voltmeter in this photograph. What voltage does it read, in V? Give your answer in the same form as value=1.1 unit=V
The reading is value=52 unit=V
